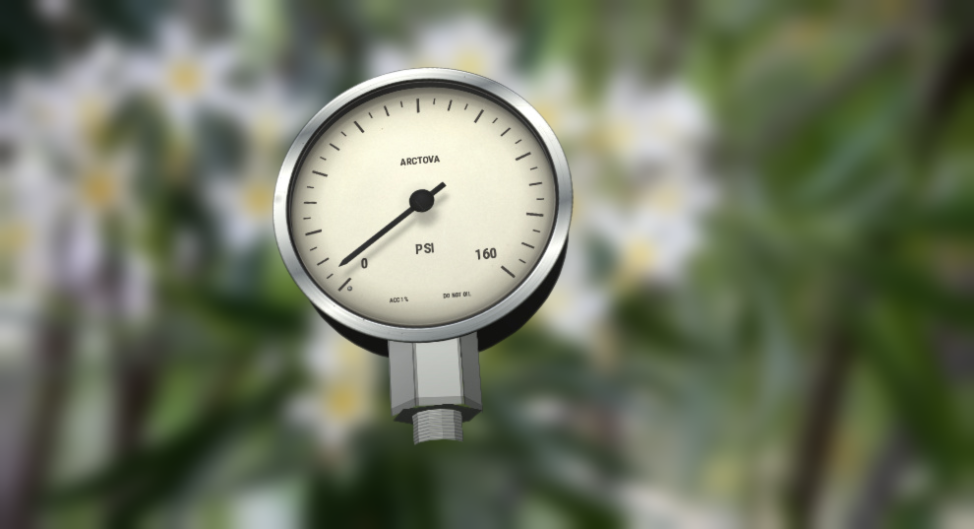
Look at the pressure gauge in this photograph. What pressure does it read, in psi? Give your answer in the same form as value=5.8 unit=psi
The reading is value=5 unit=psi
